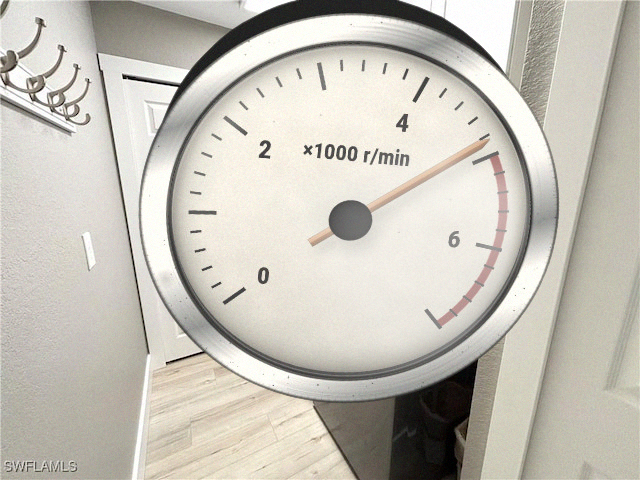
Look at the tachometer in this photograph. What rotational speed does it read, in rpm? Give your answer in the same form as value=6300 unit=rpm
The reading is value=4800 unit=rpm
